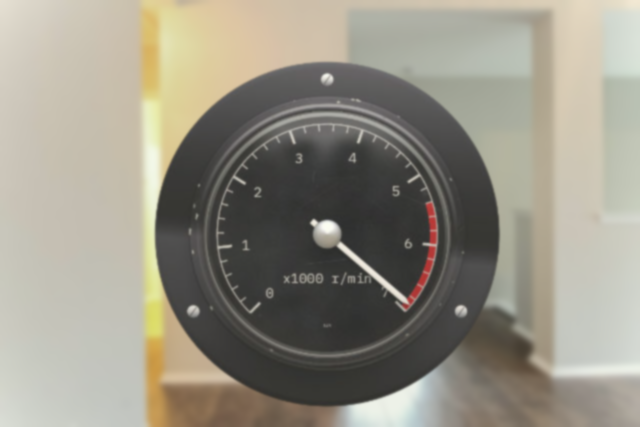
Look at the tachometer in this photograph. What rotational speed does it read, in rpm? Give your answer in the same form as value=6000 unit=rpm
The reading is value=6900 unit=rpm
